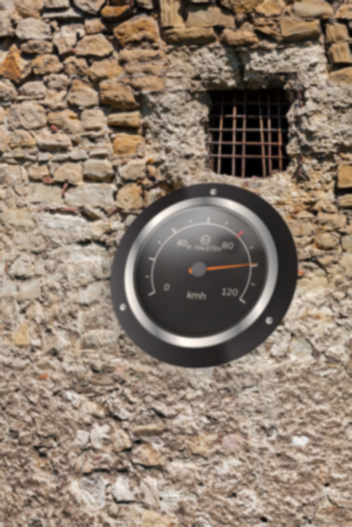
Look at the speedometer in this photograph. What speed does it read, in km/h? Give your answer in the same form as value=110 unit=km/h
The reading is value=100 unit=km/h
